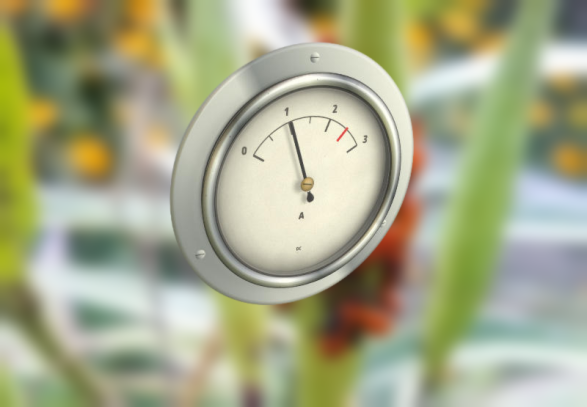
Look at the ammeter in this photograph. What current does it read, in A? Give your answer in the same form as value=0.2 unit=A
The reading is value=1 unit=A
